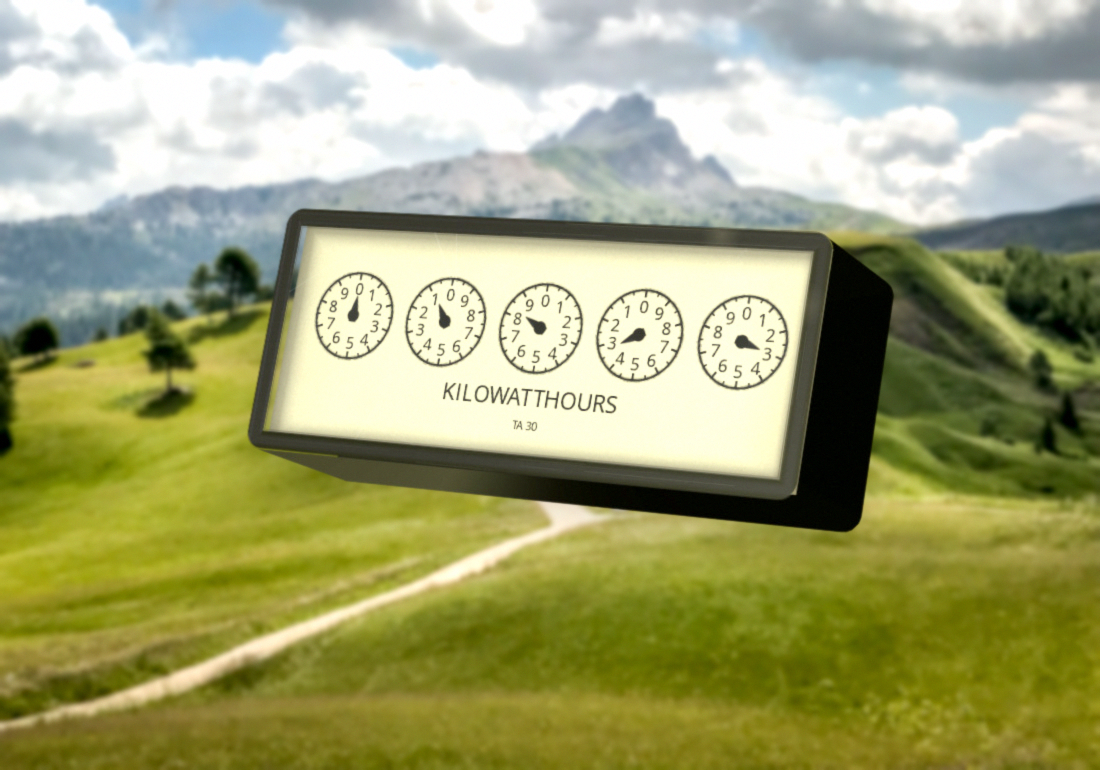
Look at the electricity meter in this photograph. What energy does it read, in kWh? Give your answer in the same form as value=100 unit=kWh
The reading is value=833 unit=kWh
